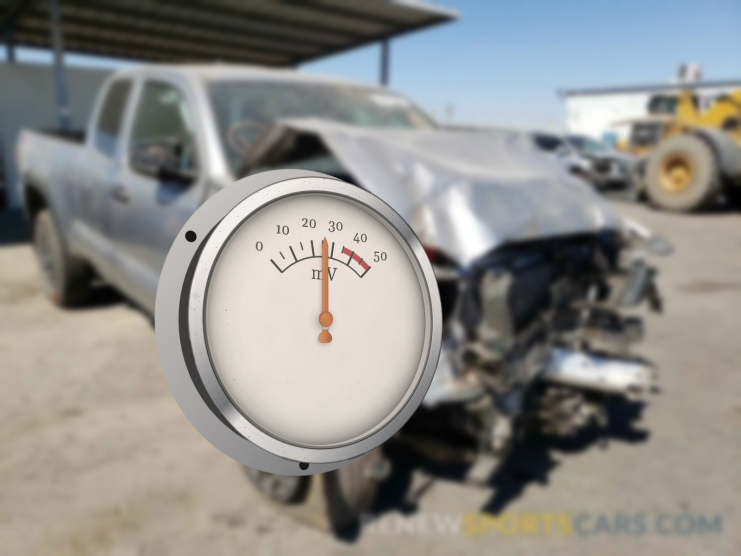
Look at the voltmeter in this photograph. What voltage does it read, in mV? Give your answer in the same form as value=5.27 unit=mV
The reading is value=25 unit=mV
